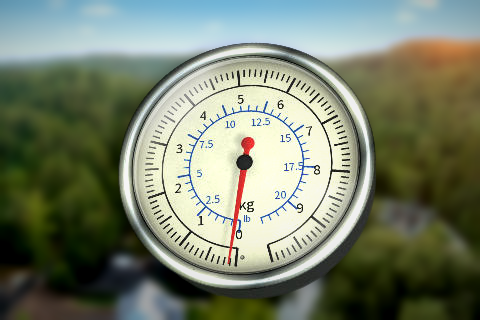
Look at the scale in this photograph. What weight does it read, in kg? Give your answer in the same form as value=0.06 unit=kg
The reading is value=0.1 unit=kg
